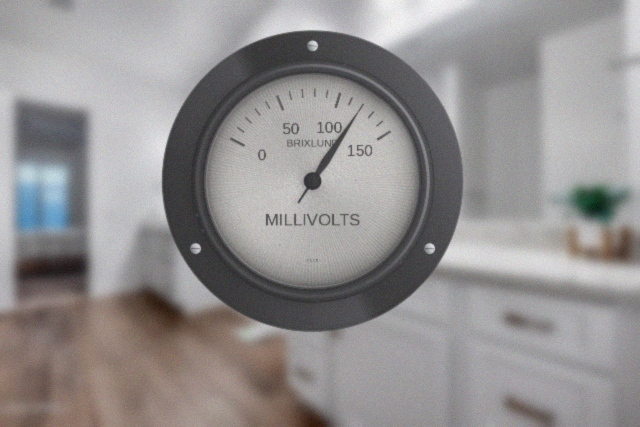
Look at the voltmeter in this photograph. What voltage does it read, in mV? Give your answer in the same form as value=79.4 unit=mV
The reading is value=120 unit=mV
